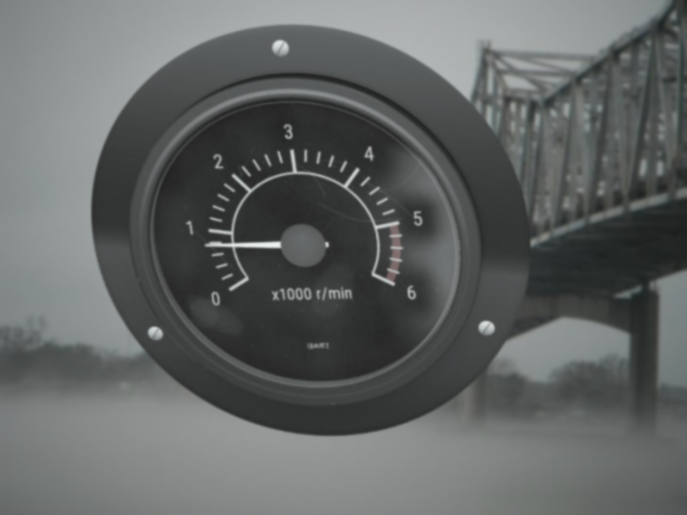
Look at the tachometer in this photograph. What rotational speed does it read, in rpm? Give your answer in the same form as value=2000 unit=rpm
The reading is value=800 unit=rpm
